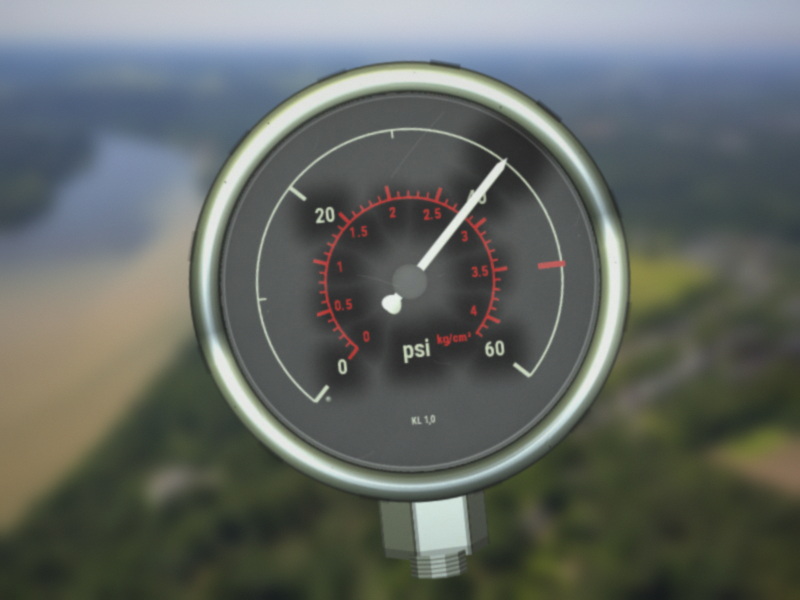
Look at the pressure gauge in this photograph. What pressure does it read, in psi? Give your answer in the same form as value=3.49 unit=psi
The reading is value=40 unit=psi
